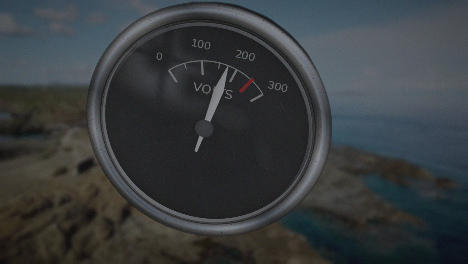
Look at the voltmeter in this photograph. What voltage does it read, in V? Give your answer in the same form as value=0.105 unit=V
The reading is value=175 unit=V
